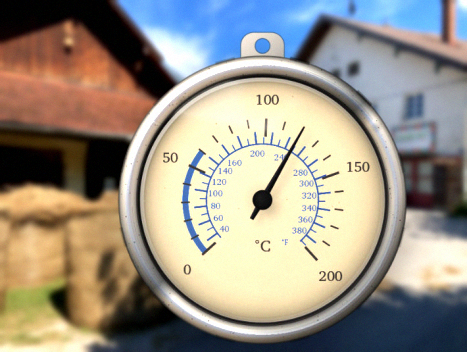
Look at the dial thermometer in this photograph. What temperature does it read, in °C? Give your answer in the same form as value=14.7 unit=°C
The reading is value=120 unit=°C
